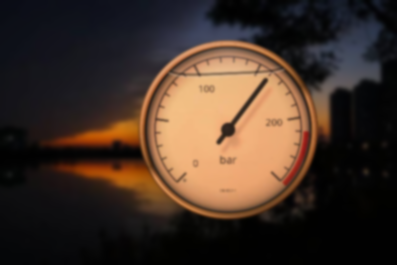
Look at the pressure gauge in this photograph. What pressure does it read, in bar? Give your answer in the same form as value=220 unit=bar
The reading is value=160 unit=bar
